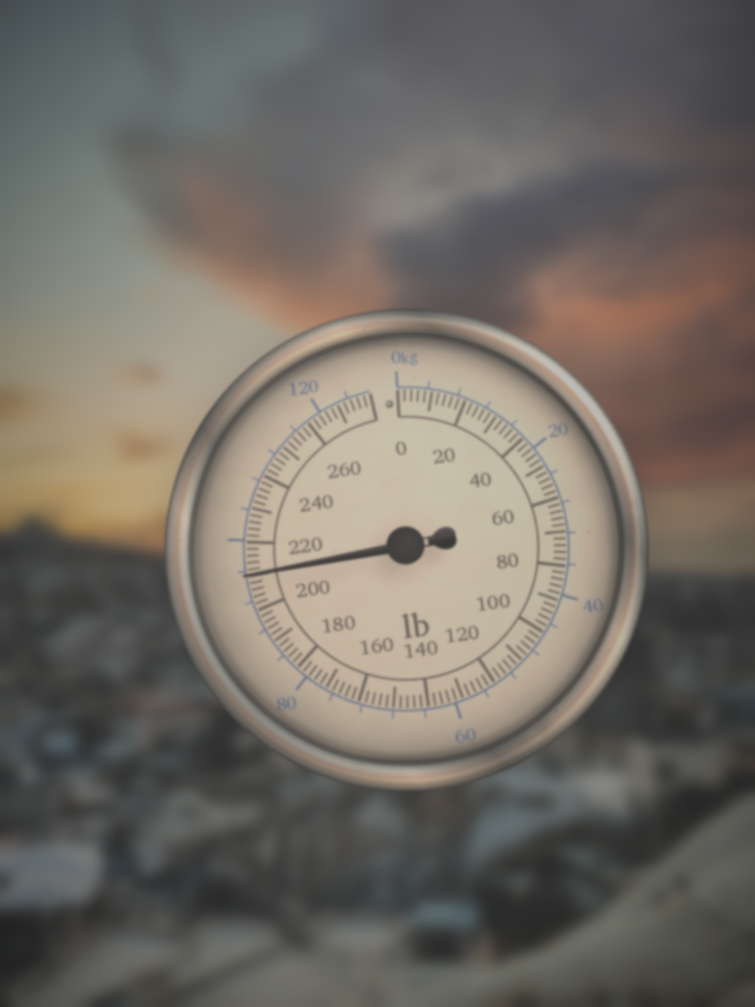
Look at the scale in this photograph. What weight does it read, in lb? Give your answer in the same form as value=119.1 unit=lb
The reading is value=210 unit=lb
